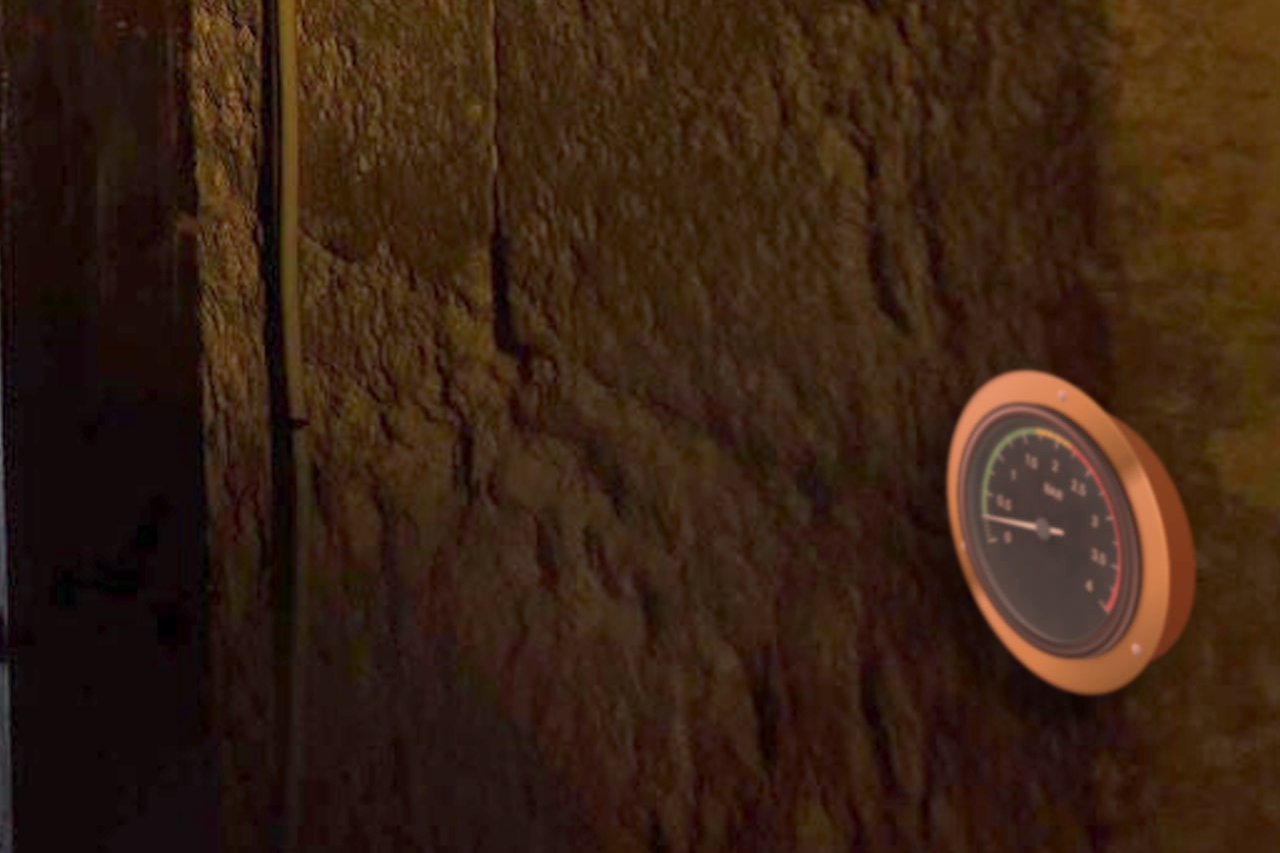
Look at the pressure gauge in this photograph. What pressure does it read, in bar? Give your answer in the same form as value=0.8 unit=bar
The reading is value=0.25 unit=bar
